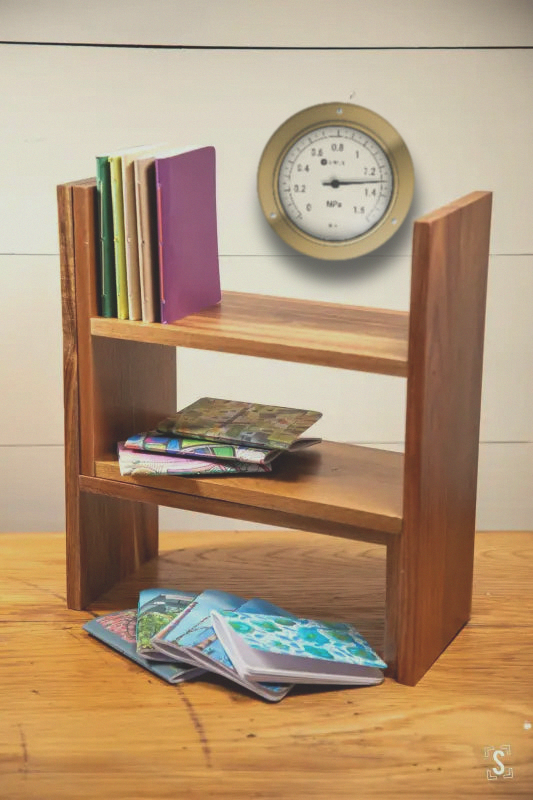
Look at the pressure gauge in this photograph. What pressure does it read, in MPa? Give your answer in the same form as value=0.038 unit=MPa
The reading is value=1.3 unit=MPa
